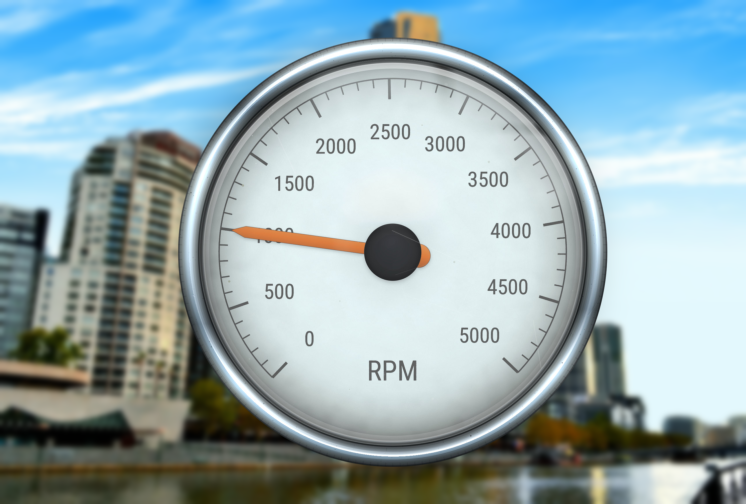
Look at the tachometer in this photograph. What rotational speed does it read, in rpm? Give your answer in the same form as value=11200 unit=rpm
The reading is value=1000 unit=rpm
